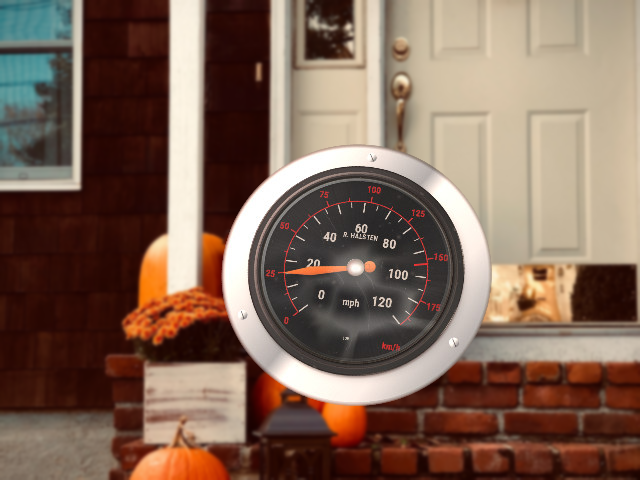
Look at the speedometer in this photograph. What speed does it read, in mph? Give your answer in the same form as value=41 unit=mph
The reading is value=15 unit=mph
